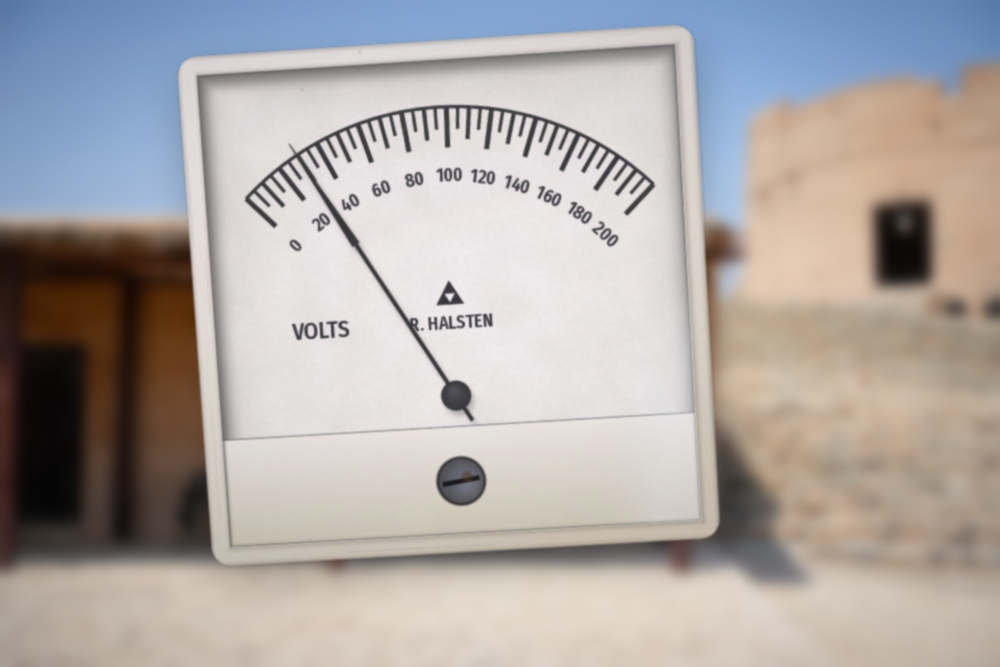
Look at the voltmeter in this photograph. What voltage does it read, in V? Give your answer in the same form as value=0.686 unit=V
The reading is value=30 unit=V
